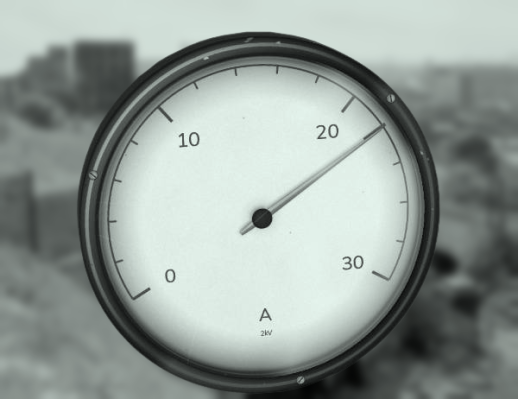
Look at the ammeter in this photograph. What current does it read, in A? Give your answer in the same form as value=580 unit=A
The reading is value=22 unit=A
